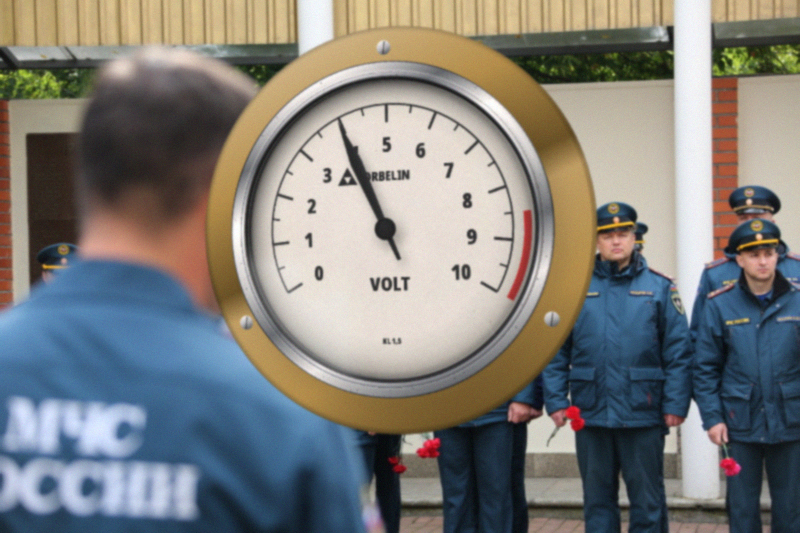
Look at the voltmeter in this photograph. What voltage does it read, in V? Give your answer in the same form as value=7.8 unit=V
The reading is value=4 unit=V
